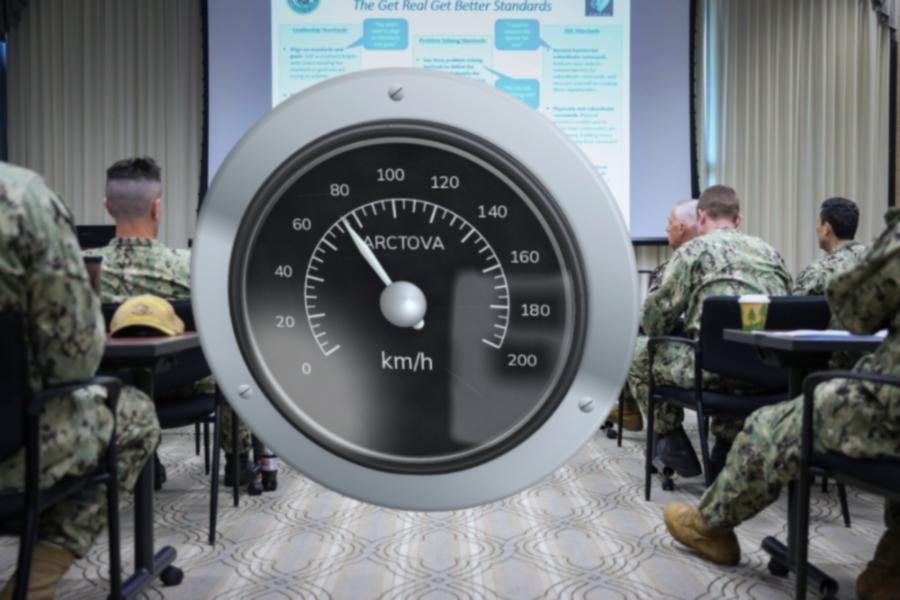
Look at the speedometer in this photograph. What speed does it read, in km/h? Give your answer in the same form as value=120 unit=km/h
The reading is value=75 unit=km/h
